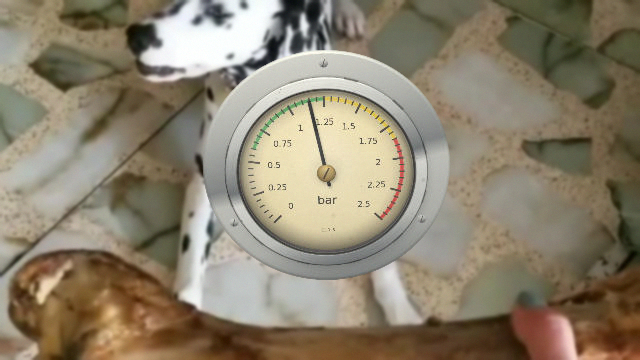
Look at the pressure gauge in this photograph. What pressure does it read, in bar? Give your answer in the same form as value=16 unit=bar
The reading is value=1.15 unit=bar
